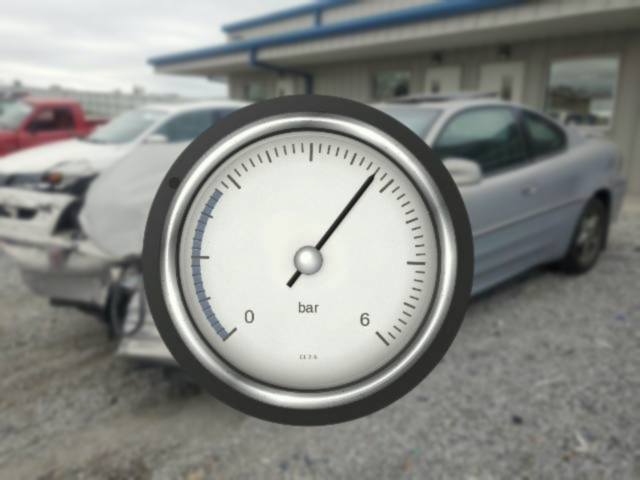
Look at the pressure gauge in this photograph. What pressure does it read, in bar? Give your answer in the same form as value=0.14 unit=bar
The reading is value=3.8 unit=bar
